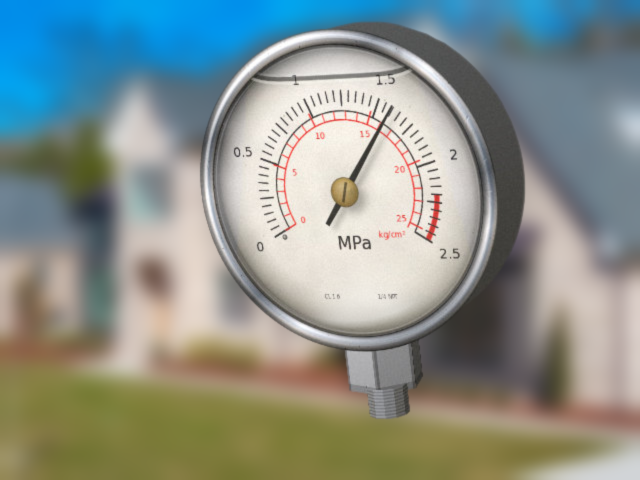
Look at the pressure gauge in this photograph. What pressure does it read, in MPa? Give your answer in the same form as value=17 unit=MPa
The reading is value=1.6 unit=MPa
